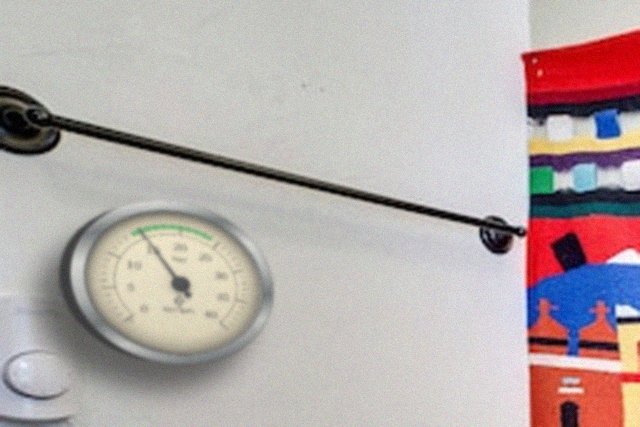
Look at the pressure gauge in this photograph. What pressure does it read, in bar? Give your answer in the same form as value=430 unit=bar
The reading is value=15 unit=bar
